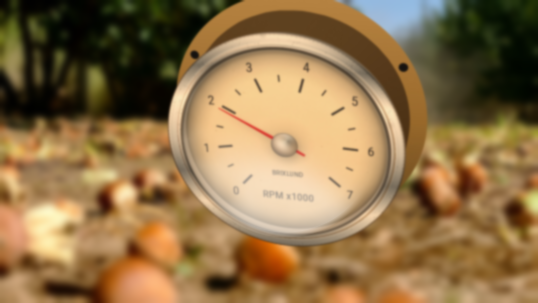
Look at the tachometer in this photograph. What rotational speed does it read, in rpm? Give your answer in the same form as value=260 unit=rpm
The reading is value=2000 unit=rpm
